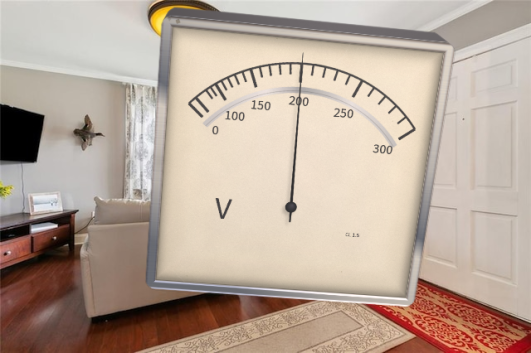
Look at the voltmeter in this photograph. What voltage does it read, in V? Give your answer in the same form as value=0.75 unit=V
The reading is value=200 unit=V
